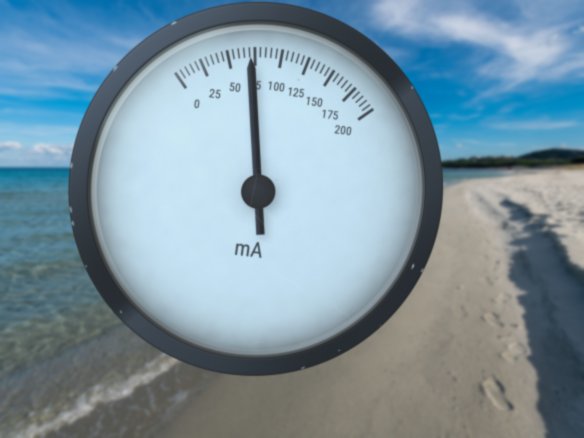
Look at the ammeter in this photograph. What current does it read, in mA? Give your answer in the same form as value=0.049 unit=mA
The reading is value=70 unit=mA
